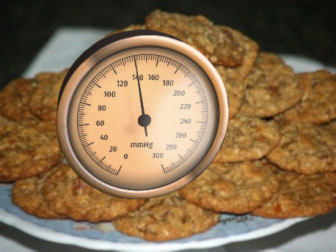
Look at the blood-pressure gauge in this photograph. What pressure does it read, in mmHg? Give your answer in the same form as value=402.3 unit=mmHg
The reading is value=140 unit=mmHg
